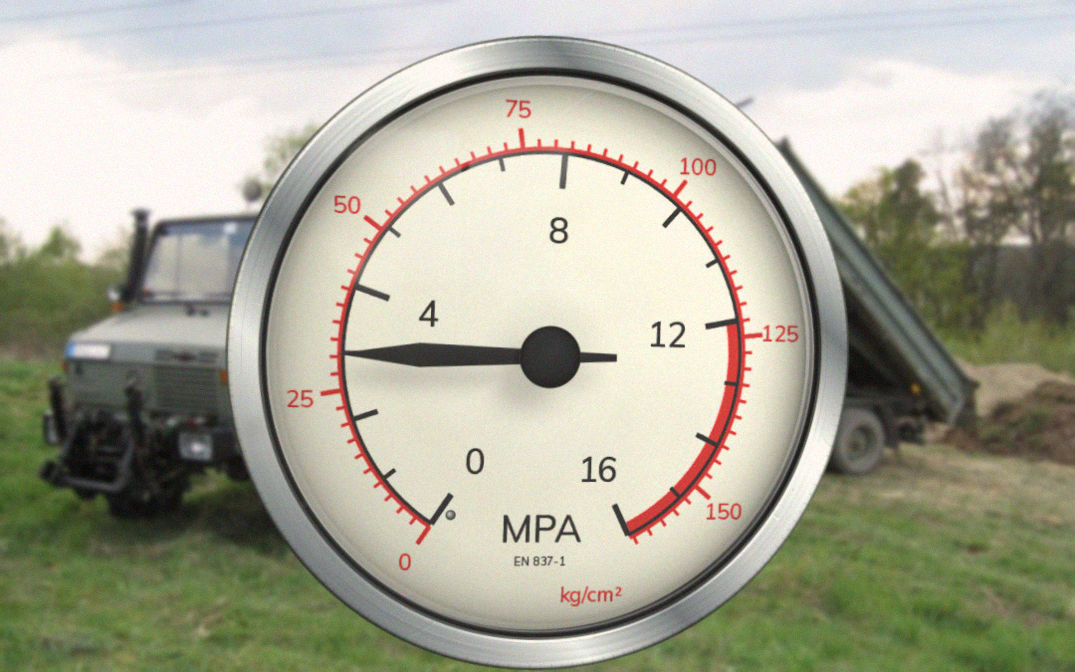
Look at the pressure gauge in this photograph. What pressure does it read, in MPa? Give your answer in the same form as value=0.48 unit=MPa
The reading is value=3 unit=MPa
